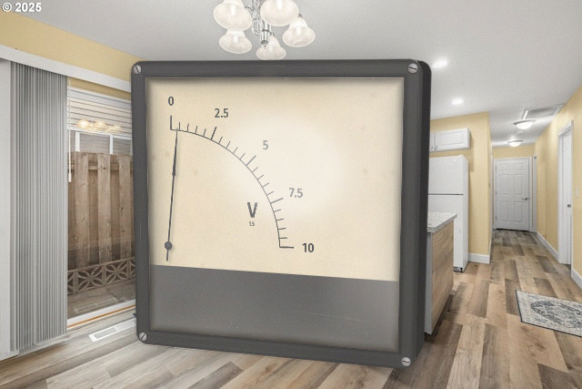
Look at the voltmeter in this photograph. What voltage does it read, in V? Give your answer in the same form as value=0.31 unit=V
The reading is value=0.5 unit=V
